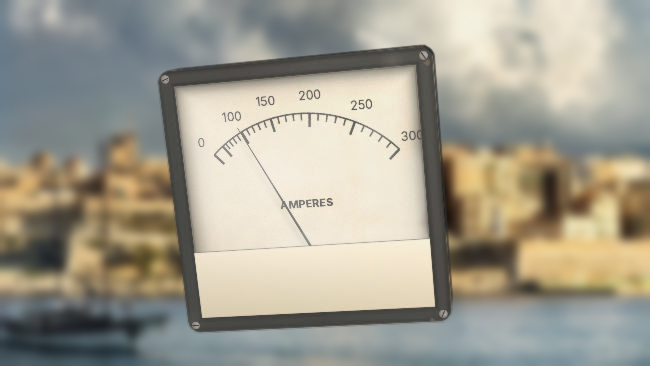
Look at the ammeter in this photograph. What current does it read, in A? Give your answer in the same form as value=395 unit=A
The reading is value=100 unit=A
